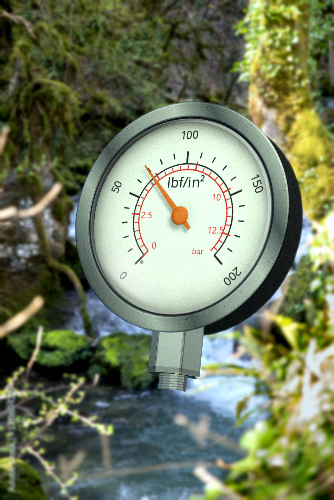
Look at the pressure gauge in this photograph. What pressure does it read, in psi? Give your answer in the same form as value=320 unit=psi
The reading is value=70 unit=psi
